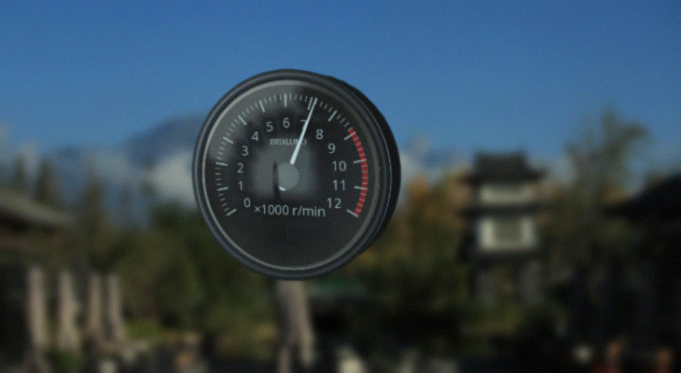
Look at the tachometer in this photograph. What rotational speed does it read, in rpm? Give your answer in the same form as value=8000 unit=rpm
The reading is value=7200 unit=rpm
